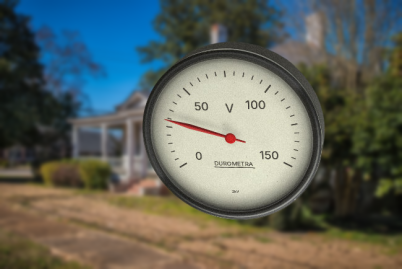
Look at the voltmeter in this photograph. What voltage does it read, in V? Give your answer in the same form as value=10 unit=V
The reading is value=30 unit=V
